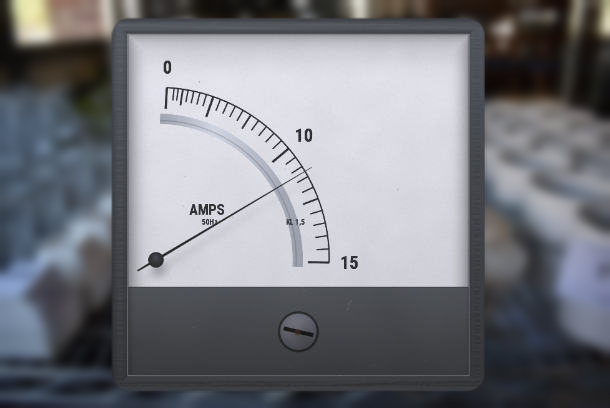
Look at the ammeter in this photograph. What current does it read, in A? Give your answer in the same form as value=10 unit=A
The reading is value=11.25 unit=A
